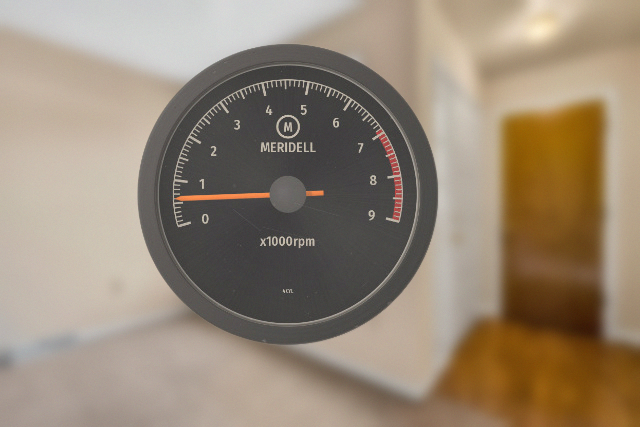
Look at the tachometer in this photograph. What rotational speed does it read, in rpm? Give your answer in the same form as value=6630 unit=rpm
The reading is value=600 unit=rpm
